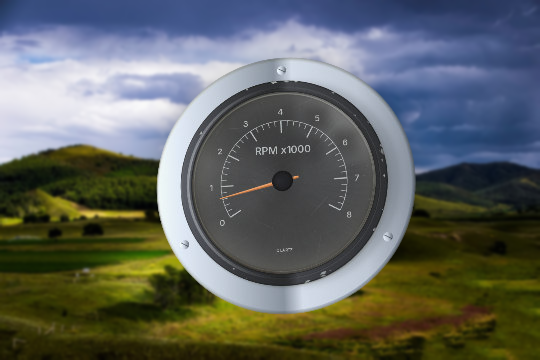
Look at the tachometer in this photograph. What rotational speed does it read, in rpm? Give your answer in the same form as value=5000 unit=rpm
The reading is value=600 unit=rpm
